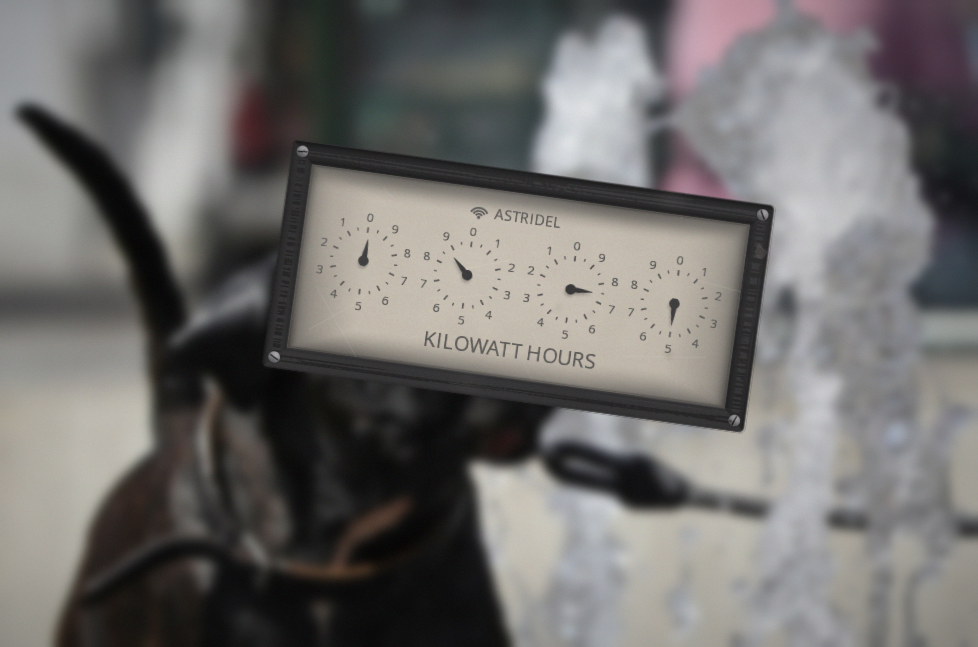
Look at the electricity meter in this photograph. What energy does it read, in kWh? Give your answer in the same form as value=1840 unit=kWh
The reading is value=9875 unit=kWh
